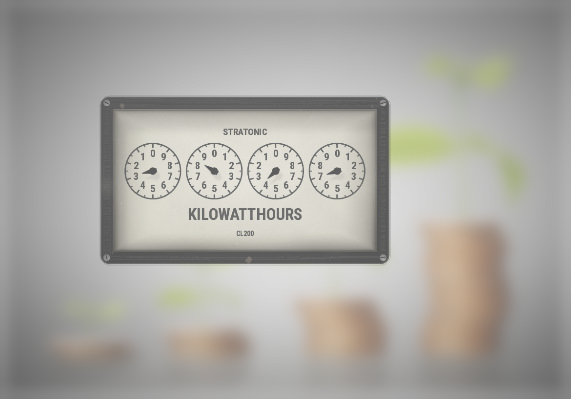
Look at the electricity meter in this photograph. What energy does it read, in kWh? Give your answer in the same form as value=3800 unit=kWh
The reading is value=2837 unit=kWh
